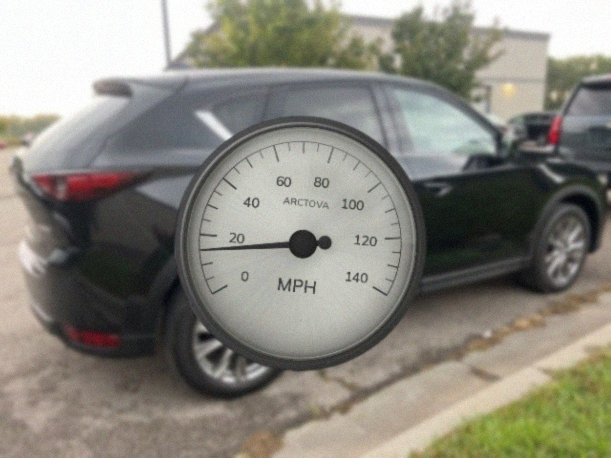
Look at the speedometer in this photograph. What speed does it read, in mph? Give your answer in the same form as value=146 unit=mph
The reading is value=15 unit=mph
